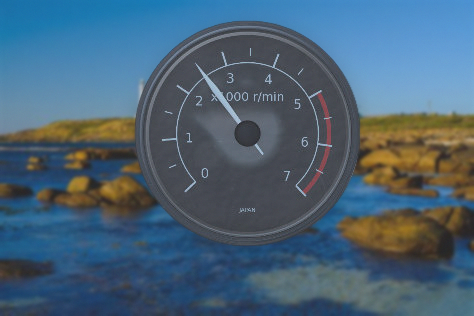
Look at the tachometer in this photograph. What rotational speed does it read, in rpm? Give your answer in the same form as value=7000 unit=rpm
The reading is value=2500 unit=rpm
